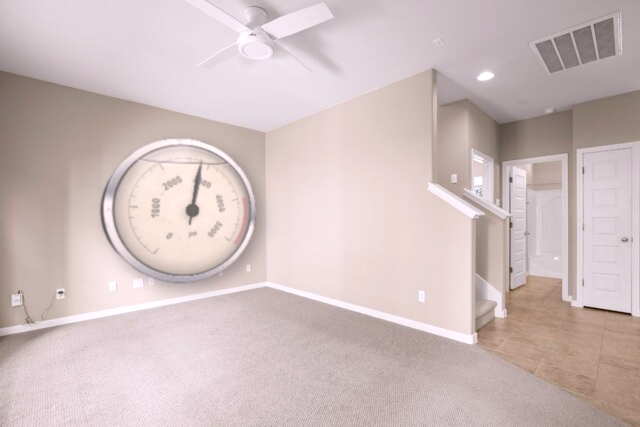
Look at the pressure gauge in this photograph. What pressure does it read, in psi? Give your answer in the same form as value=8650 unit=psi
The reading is value=2800 unit=psi
